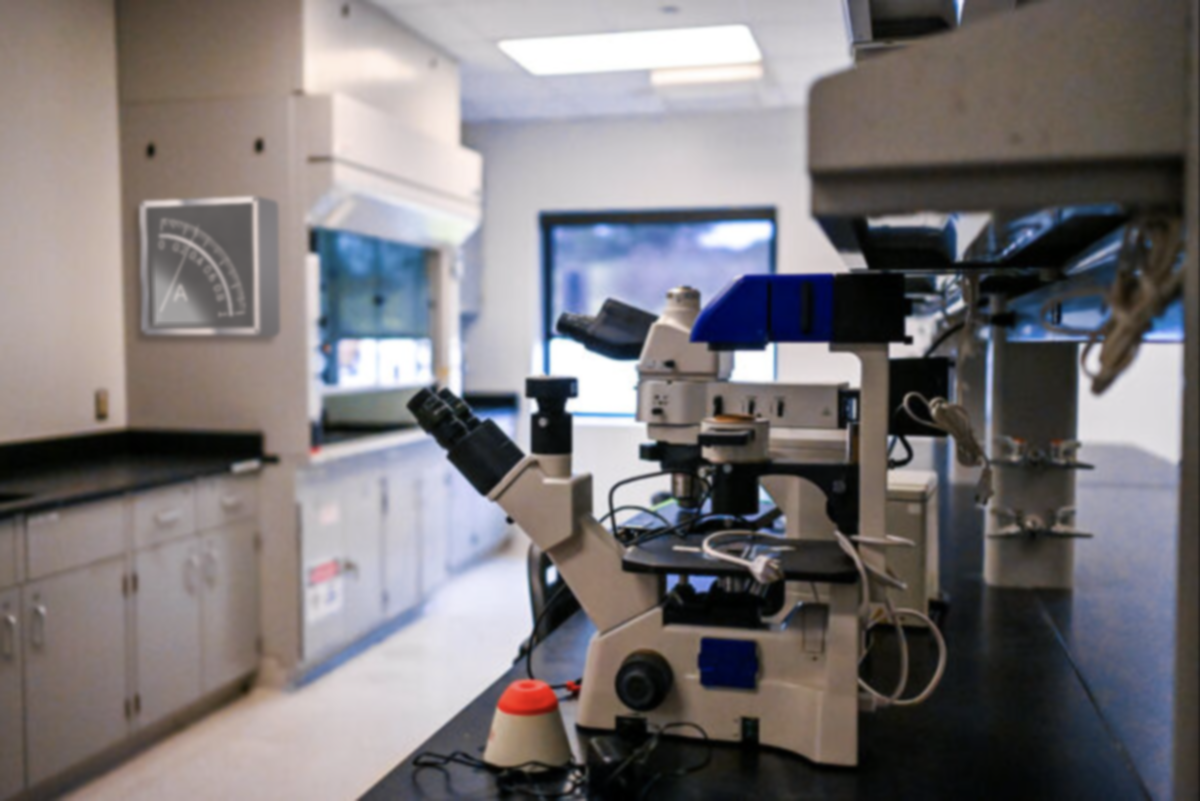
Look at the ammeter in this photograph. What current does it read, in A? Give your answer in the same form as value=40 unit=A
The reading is value=0.3 unit=A
